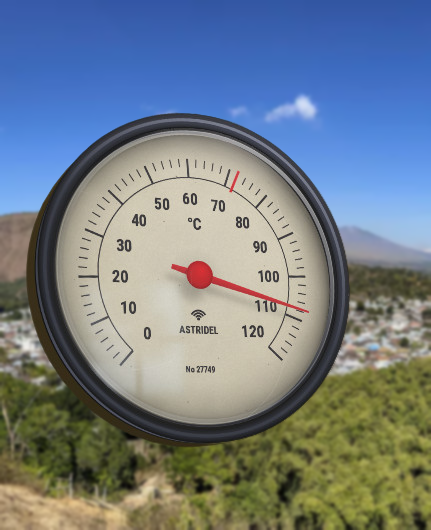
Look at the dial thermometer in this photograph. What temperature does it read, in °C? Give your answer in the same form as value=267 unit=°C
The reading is value=108 unit=°C
